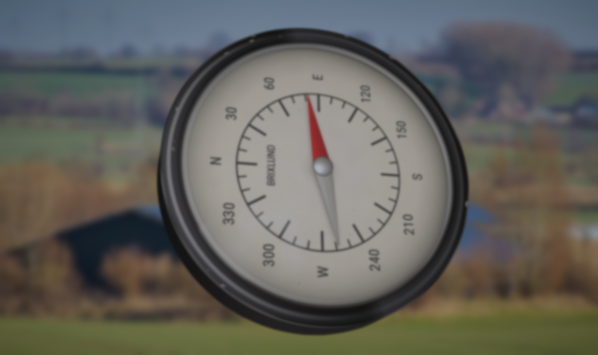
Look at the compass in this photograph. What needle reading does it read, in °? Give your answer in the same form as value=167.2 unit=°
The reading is value=80 unit=°
